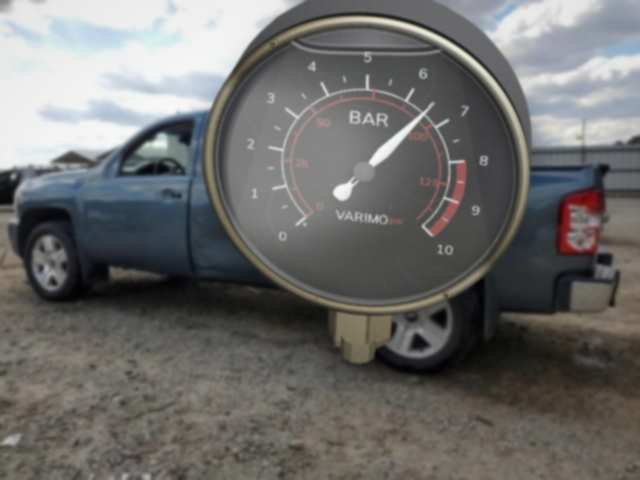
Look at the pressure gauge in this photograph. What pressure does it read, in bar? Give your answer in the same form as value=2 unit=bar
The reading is value=6.5 unit=bar
